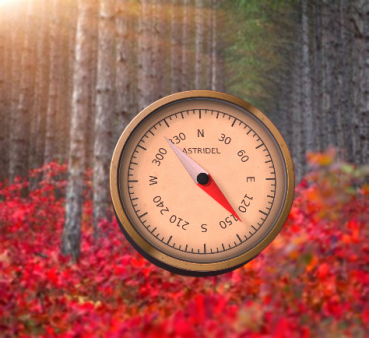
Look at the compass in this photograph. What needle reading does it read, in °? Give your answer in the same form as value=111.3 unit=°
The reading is value=140 unit=°
